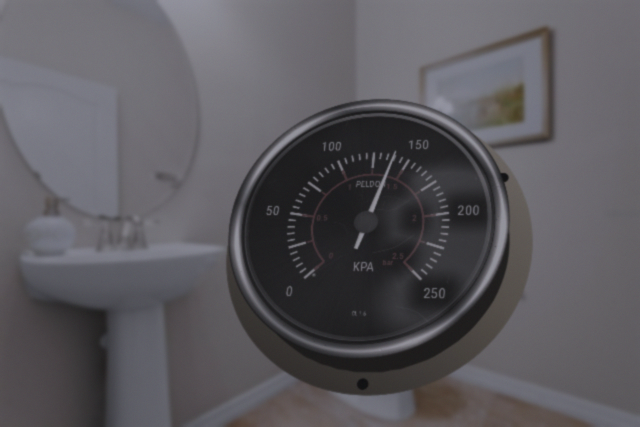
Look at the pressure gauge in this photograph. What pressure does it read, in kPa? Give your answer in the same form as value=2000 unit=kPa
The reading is value=140 unit=kPa
